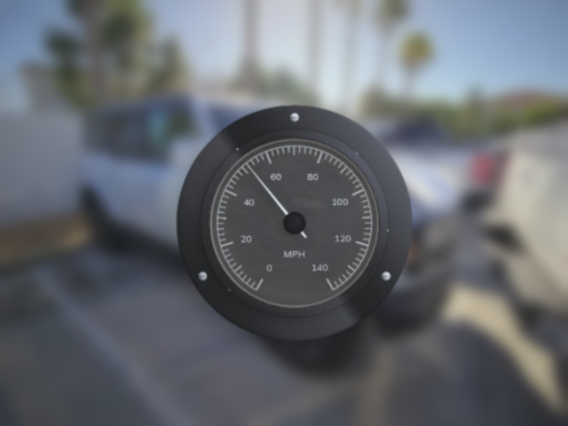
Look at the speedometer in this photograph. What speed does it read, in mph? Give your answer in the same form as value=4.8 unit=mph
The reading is value=52 unit=mph
